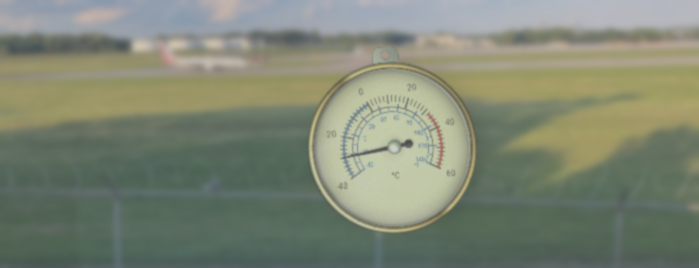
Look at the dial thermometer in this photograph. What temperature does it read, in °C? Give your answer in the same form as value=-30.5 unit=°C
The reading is value=-30 unit=°C
